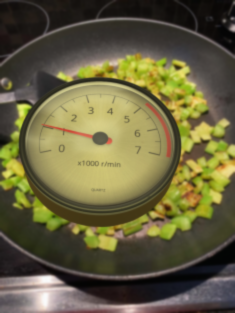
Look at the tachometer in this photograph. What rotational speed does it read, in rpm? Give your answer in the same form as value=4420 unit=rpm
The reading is value=1000 unit=rpm
